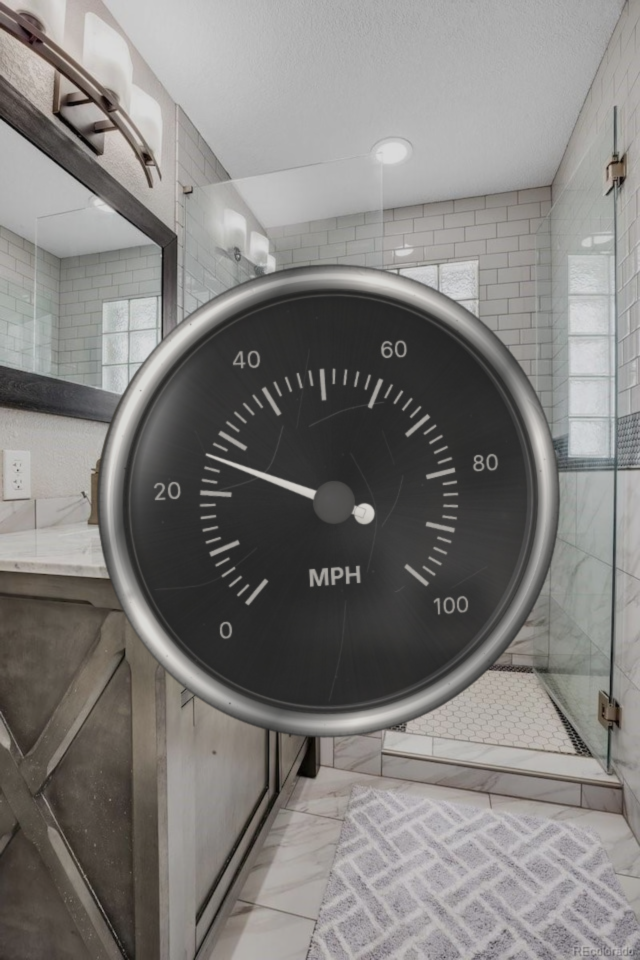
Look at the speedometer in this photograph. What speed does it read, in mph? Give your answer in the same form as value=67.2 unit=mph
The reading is value=26 unit=mph
